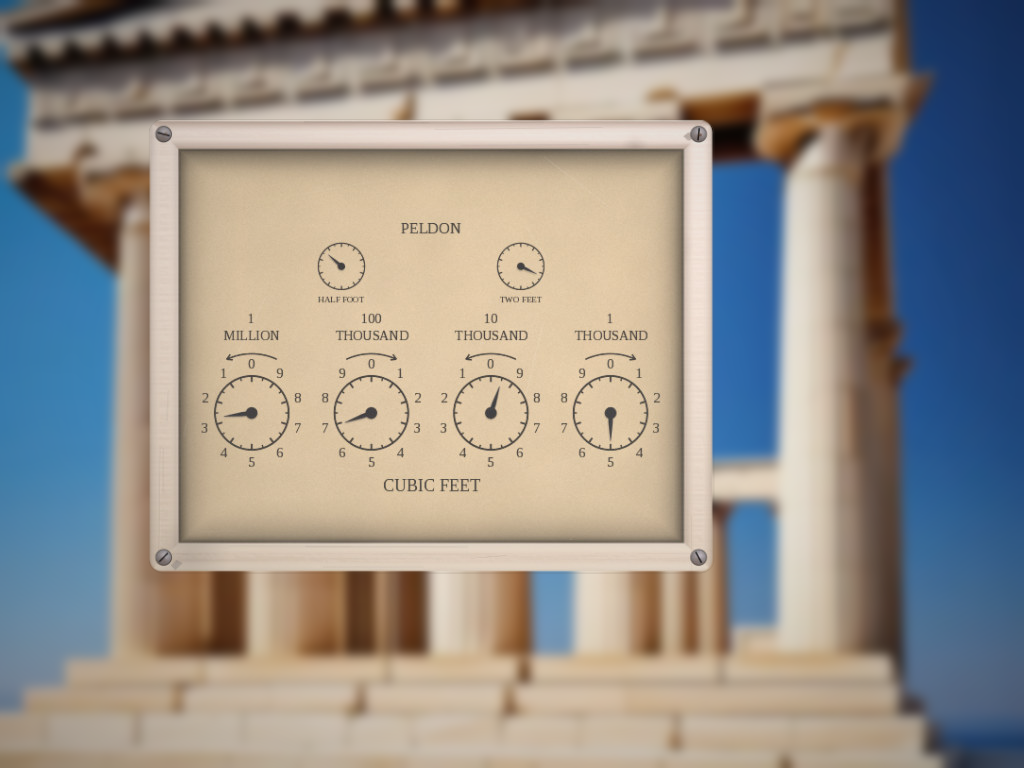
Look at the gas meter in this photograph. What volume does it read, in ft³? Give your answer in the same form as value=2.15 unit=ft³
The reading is value=269500 unit=ft³
